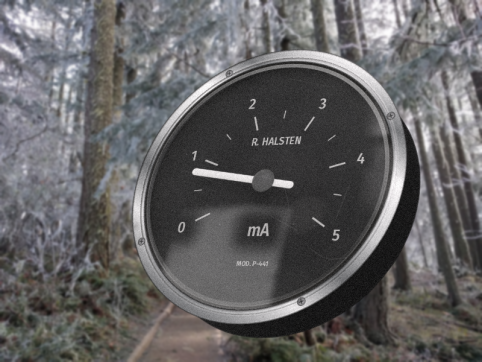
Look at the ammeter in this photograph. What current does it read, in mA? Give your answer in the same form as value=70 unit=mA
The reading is value=0.75 unit=mA
